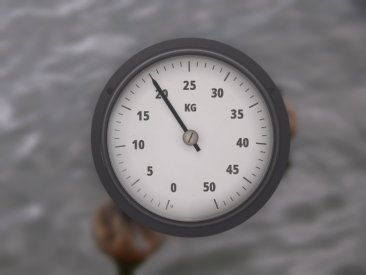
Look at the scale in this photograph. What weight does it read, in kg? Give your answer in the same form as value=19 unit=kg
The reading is value=20 unit=kg
